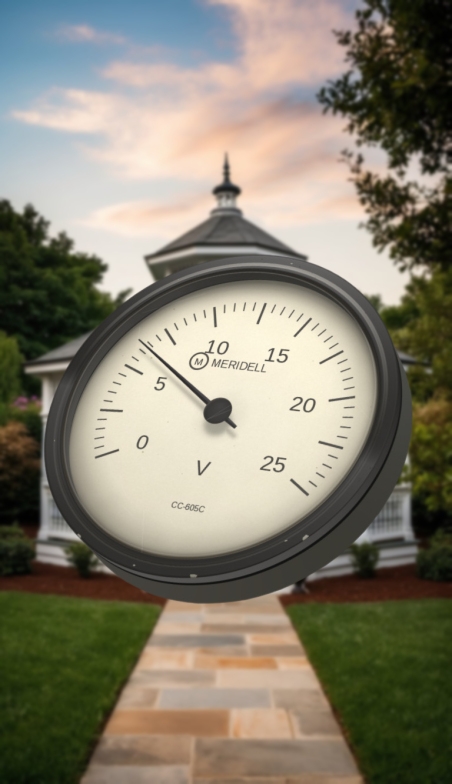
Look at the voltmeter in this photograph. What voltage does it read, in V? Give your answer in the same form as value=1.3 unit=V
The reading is value=6.25 unit=V
